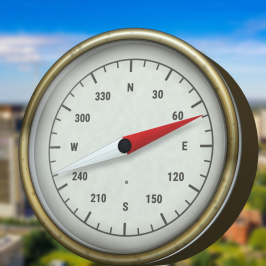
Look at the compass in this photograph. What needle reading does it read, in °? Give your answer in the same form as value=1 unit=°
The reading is value=70 unit=°
